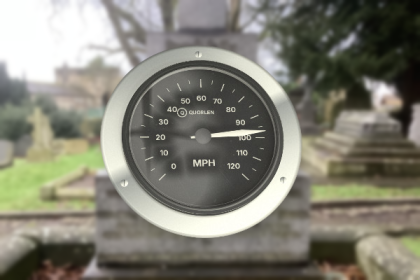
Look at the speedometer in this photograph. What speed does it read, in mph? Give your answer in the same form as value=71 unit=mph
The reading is value=97.5 unit=mph
